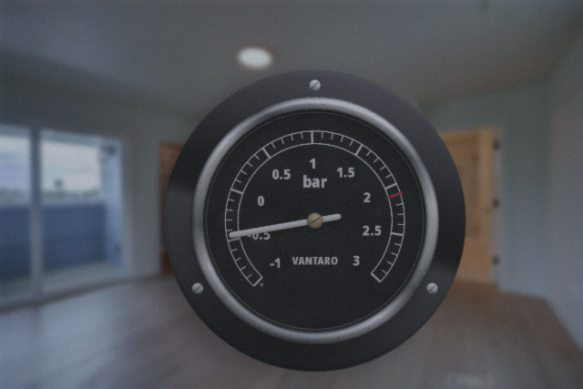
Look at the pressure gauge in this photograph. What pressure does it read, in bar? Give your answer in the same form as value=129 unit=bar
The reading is value=-0.45 unit=bar
